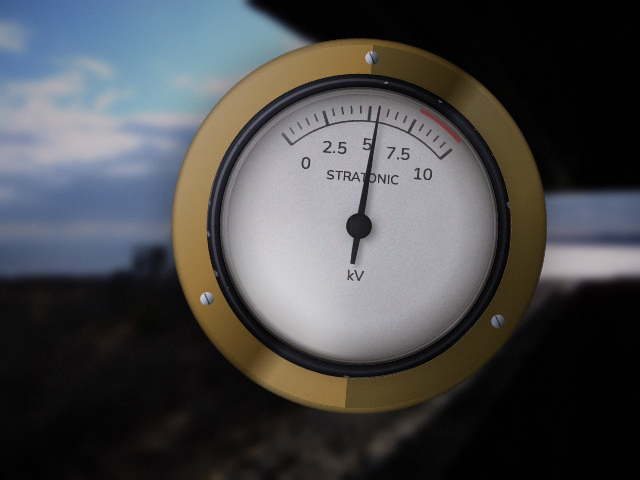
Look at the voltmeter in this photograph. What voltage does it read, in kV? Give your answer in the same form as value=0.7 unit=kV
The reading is value=5.5 unit=kV
